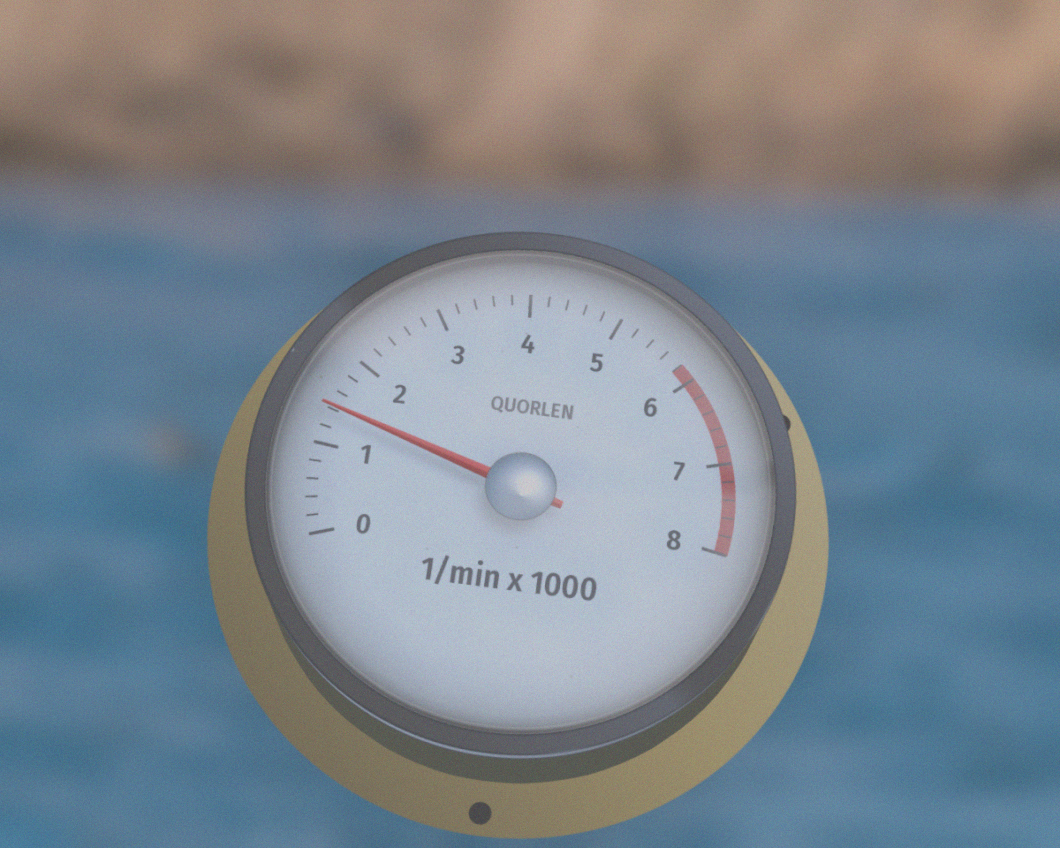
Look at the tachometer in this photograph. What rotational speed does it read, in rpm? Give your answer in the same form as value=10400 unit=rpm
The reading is value=1400 unit=rpm
